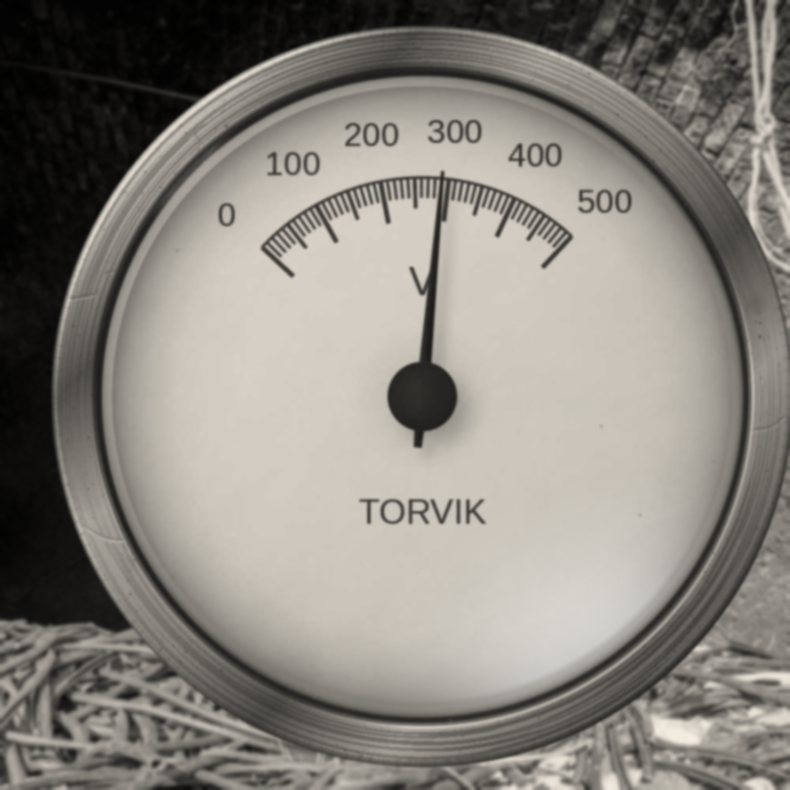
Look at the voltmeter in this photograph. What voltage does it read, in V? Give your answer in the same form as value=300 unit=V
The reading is value=290 unit=V
